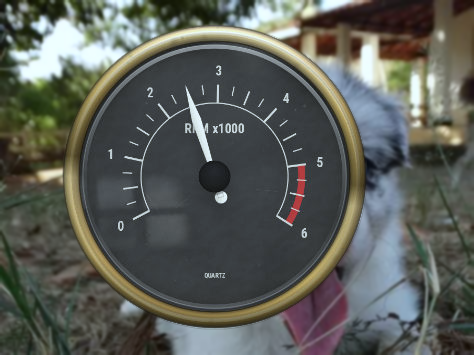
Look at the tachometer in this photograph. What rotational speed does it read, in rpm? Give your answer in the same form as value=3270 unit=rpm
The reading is value=2500 unit=rpm
